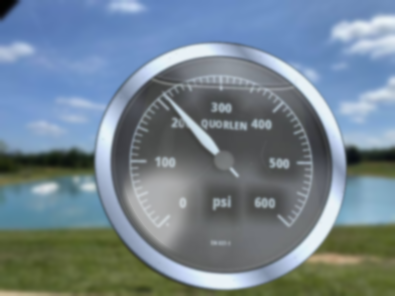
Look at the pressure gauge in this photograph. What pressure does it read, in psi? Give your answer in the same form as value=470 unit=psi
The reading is value=210 unit=psi
